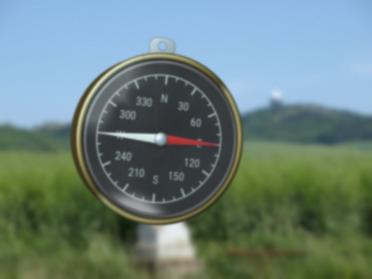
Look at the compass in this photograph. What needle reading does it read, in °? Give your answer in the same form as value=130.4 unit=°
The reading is value=90 unit=°
